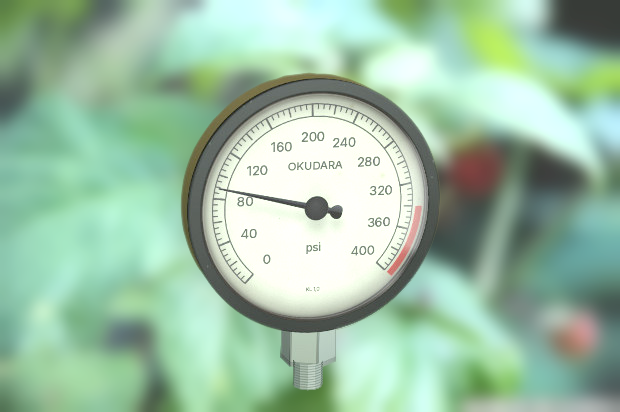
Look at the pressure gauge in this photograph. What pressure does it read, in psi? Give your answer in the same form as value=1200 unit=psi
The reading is value=90 unit=psi
